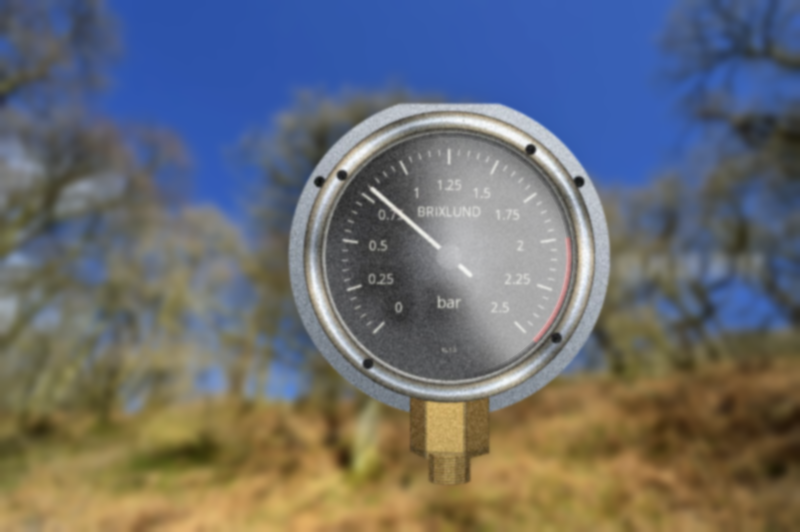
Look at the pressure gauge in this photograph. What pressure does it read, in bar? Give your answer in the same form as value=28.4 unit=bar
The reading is value=0.8 unit=bar
